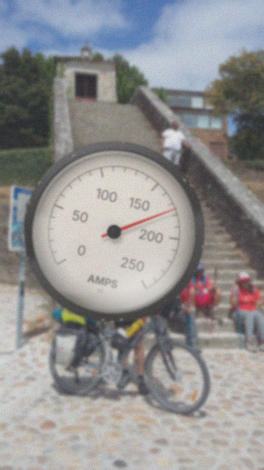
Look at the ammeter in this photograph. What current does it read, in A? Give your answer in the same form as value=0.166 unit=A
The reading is value=175 unit=A
